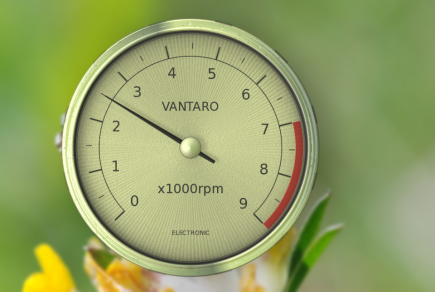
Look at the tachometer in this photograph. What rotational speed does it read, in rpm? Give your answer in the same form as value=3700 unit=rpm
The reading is value=2500 unit=rpm
